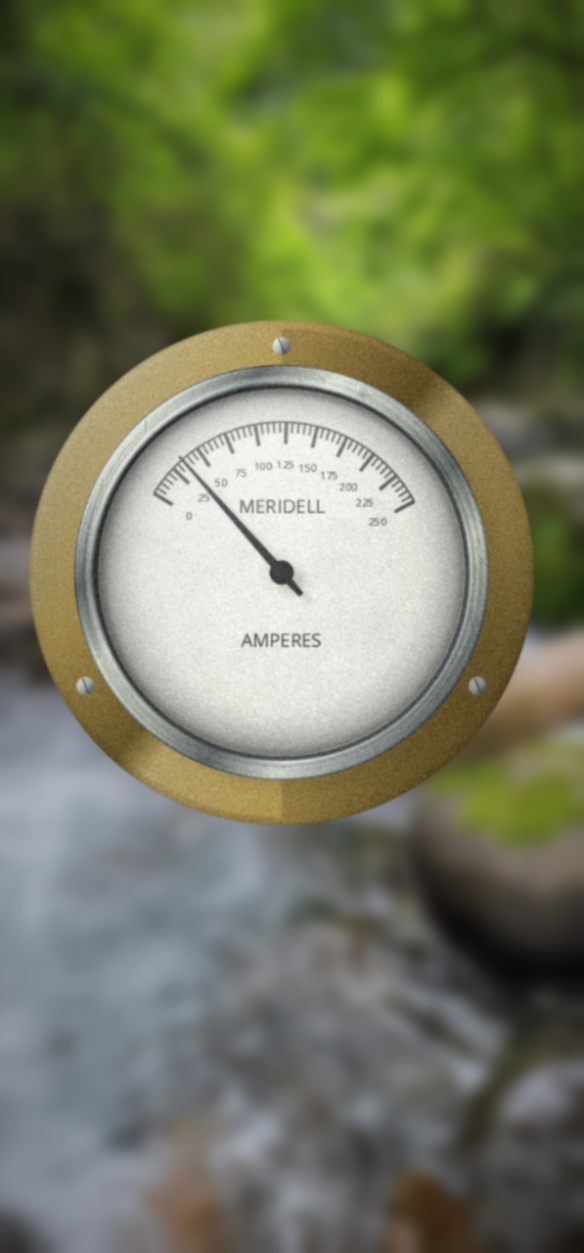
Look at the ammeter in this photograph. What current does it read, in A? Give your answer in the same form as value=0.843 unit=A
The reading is value=35 unit=A
